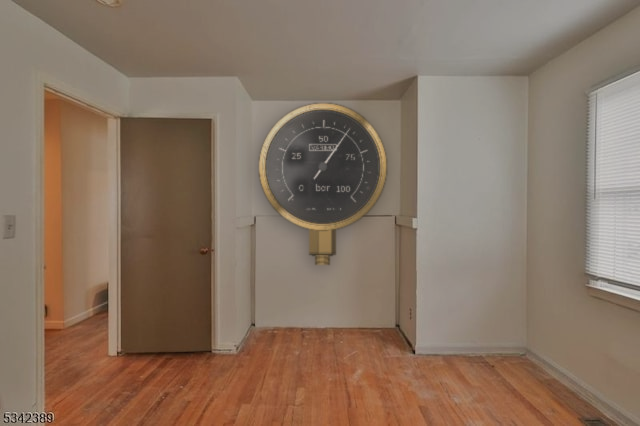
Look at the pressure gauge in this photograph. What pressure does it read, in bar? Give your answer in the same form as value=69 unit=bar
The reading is value=62.5 unit=bar
